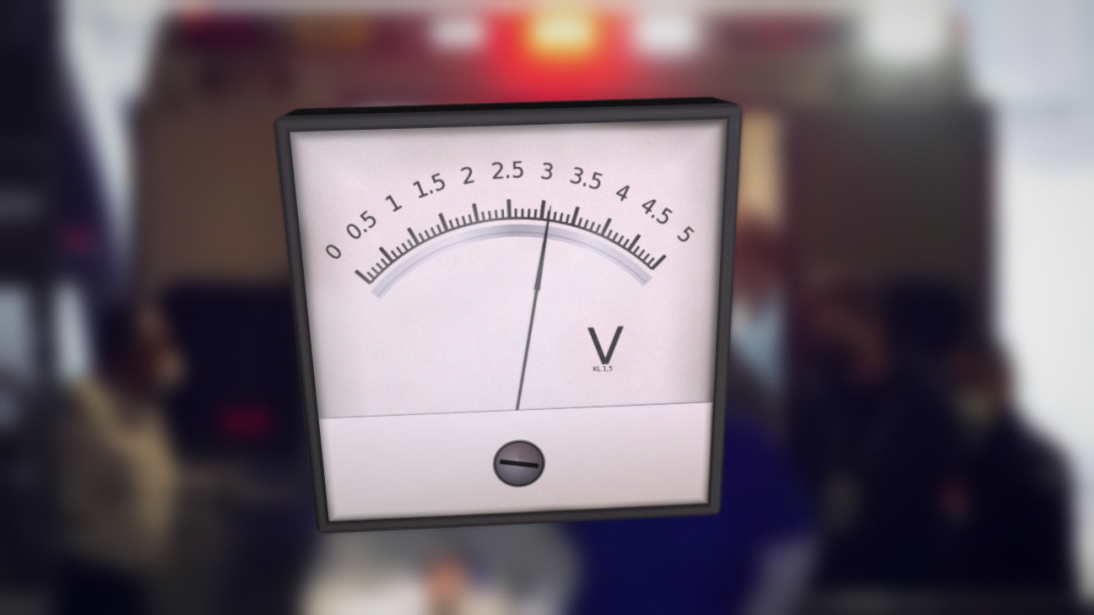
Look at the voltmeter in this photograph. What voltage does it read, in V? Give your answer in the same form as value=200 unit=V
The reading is value=3.1 unit=V
